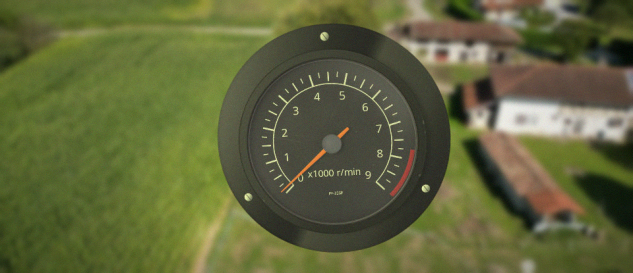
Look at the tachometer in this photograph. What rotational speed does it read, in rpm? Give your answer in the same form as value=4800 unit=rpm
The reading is value=125 unit=rpm
